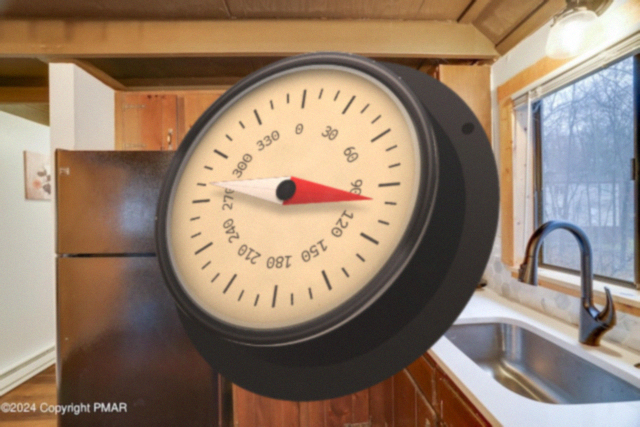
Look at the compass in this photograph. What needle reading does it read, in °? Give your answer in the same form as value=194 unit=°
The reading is value=100 unit=°
